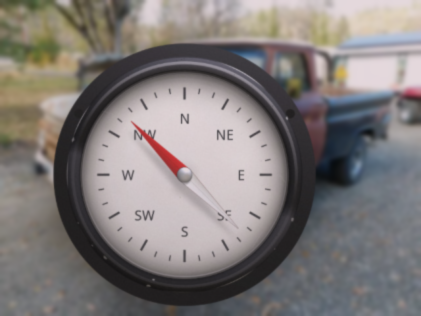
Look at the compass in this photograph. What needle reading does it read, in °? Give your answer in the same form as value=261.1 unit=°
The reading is value=315 unit=°
